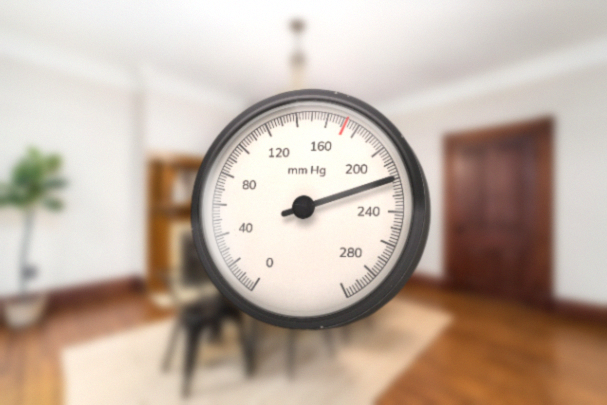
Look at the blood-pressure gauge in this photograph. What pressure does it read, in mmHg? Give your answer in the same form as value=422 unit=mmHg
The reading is value=220 unit=mmHg
